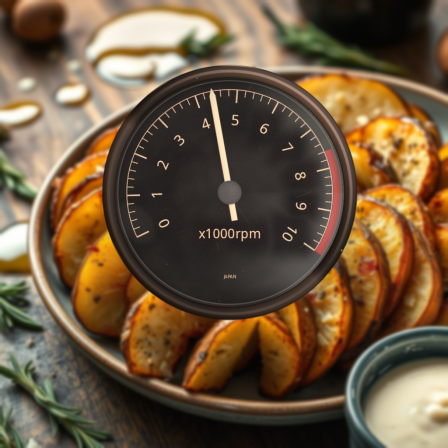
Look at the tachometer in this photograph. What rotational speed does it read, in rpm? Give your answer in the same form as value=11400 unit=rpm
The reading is value=4400 unit=rpm
